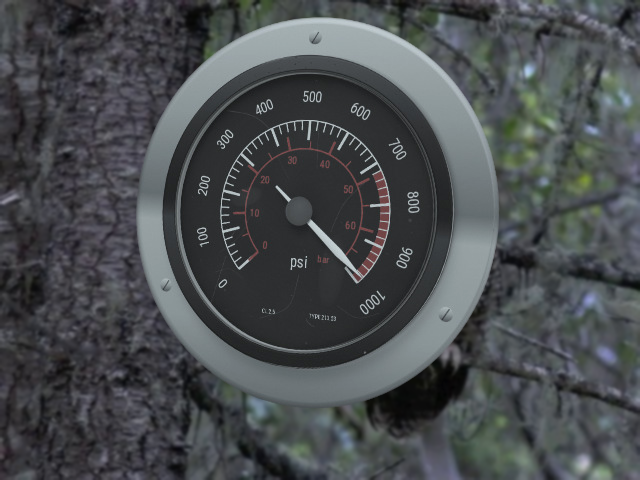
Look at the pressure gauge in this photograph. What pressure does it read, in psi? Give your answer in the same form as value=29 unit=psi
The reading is value=980 unit=psi
